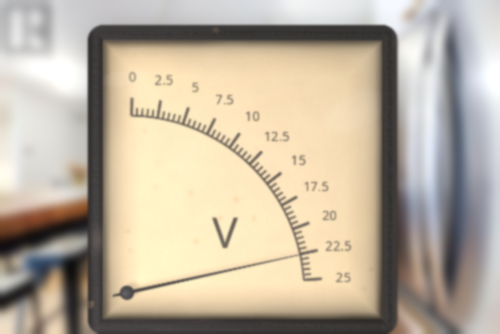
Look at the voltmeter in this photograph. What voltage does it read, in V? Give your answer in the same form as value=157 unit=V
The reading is value=22.5 unit=V
